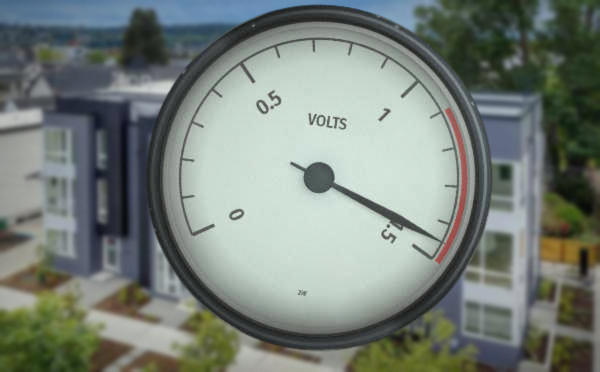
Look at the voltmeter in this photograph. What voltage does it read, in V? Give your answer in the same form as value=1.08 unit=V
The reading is value=1.45 unit=V
